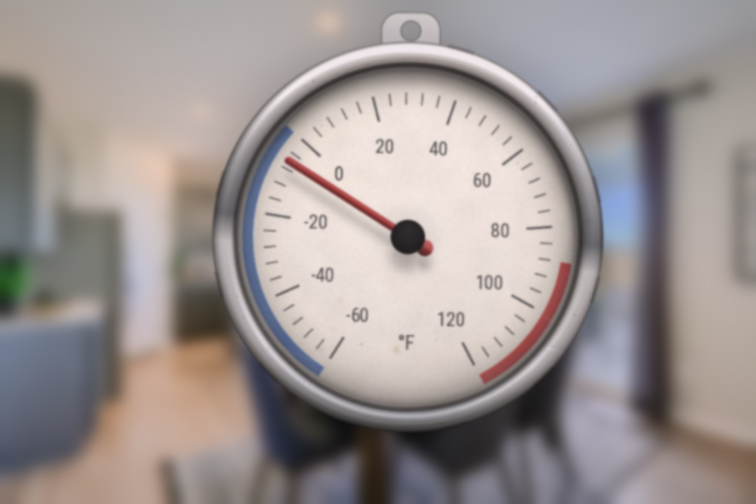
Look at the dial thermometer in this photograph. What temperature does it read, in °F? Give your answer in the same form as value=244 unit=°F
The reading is value=-6 unit=°F
